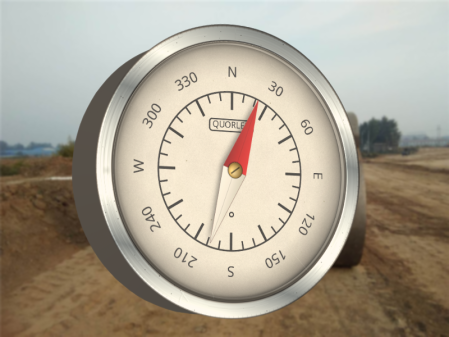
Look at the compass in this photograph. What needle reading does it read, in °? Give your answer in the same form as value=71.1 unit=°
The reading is value=20 unit=°
